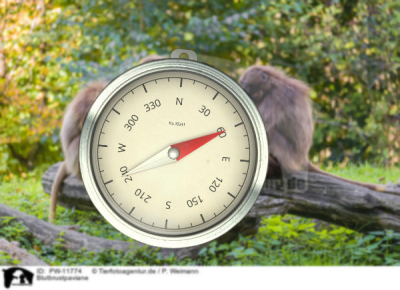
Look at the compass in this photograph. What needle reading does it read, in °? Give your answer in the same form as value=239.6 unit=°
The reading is value=60 unit=°
